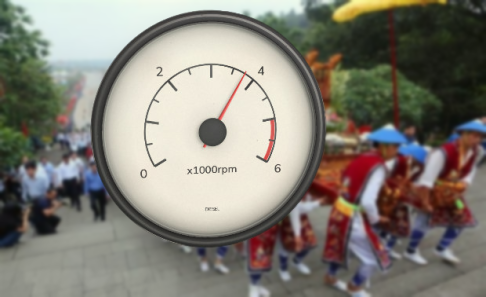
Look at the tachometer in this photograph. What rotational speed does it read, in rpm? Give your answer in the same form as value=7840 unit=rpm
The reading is value=3750 unit=rpm
